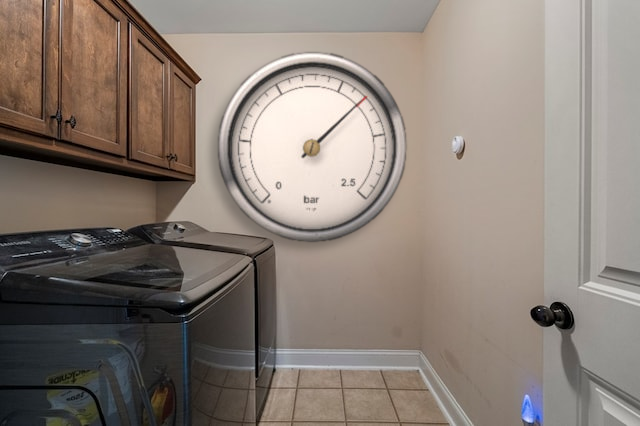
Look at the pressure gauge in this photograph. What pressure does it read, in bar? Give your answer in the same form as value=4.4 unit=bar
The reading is value=1.7 unit=bar
